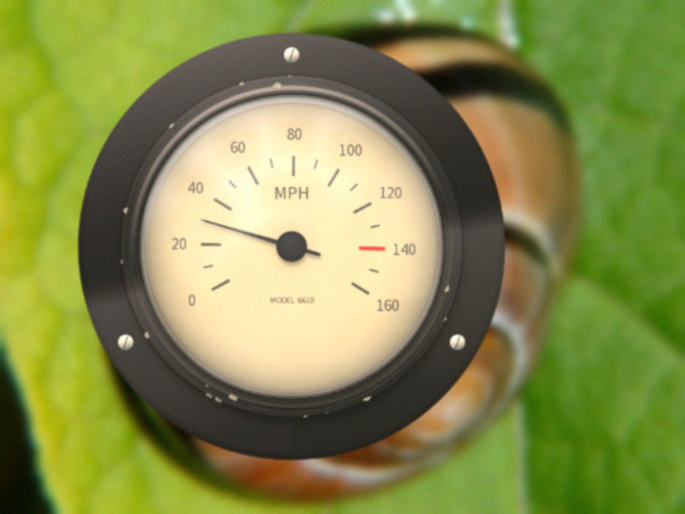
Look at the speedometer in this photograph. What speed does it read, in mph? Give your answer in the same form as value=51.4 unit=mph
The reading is value=30 unit=mph
